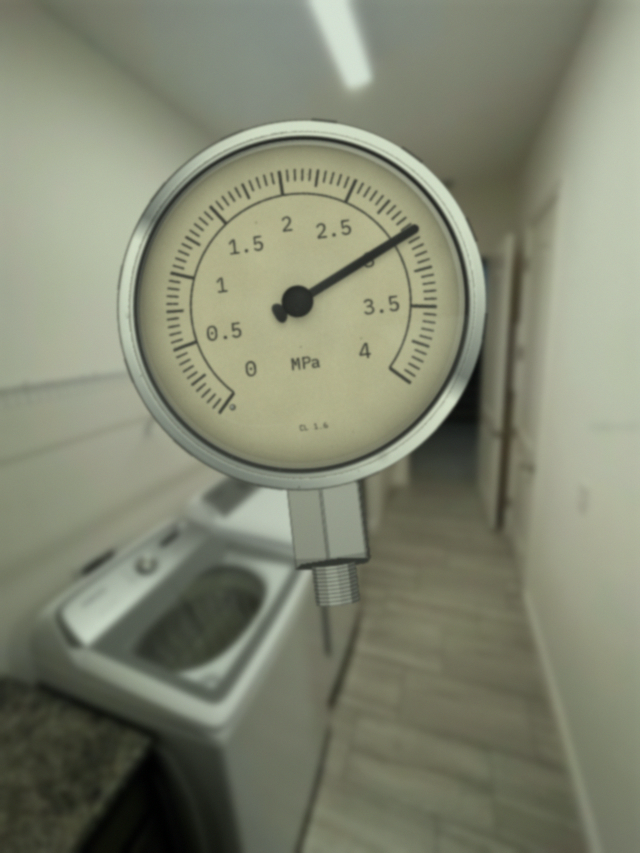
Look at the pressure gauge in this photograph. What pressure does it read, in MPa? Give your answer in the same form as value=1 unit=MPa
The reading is value=3 unit=MPa
